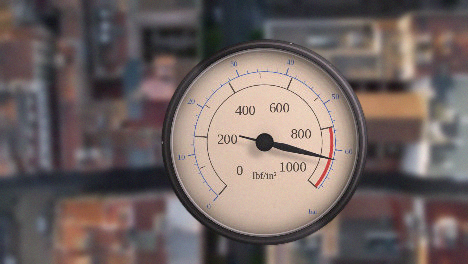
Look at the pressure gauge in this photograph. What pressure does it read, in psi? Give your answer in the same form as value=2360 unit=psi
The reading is value=900 unit=psi
